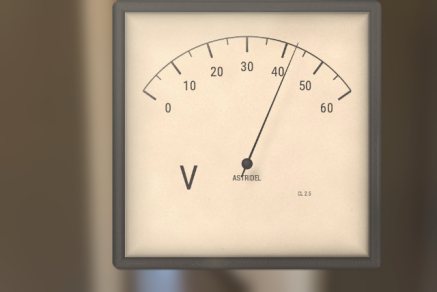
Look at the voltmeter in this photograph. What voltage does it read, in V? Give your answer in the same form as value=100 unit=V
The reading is value=42.5 unit=V
